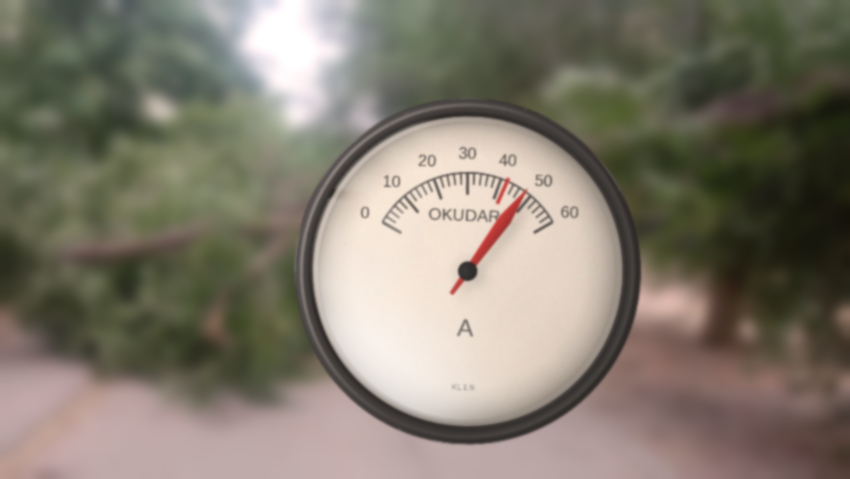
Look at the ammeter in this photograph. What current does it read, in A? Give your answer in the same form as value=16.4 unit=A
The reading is value=48 unit=A
